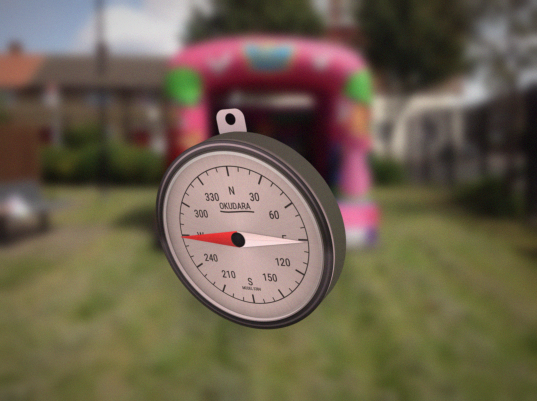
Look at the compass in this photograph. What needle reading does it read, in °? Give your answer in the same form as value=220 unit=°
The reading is value=270 unit=°
